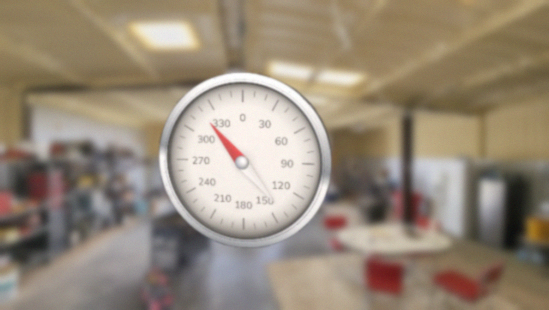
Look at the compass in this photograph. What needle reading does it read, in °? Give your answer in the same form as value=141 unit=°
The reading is value=320 unit=°
